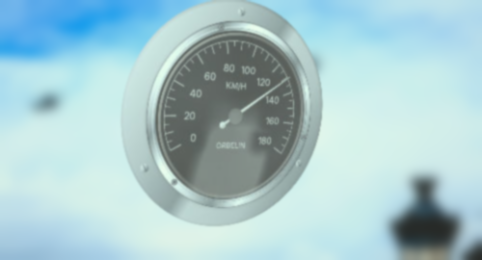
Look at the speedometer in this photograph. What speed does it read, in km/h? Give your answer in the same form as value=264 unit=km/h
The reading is value=130 unit=km/h
